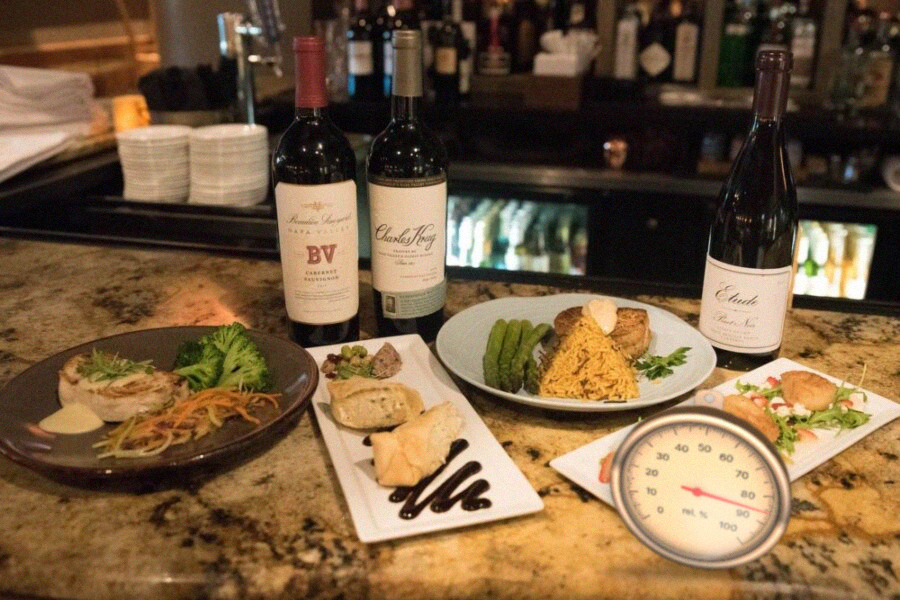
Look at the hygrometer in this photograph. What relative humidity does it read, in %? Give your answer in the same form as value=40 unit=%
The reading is value=85 unit=%
